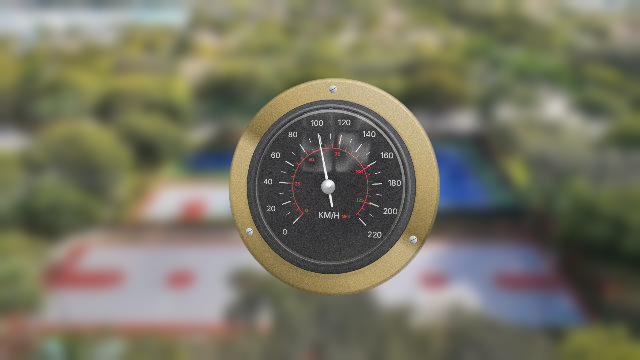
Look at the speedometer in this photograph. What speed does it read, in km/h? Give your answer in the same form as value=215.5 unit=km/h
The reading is value=100 unit=km/h
